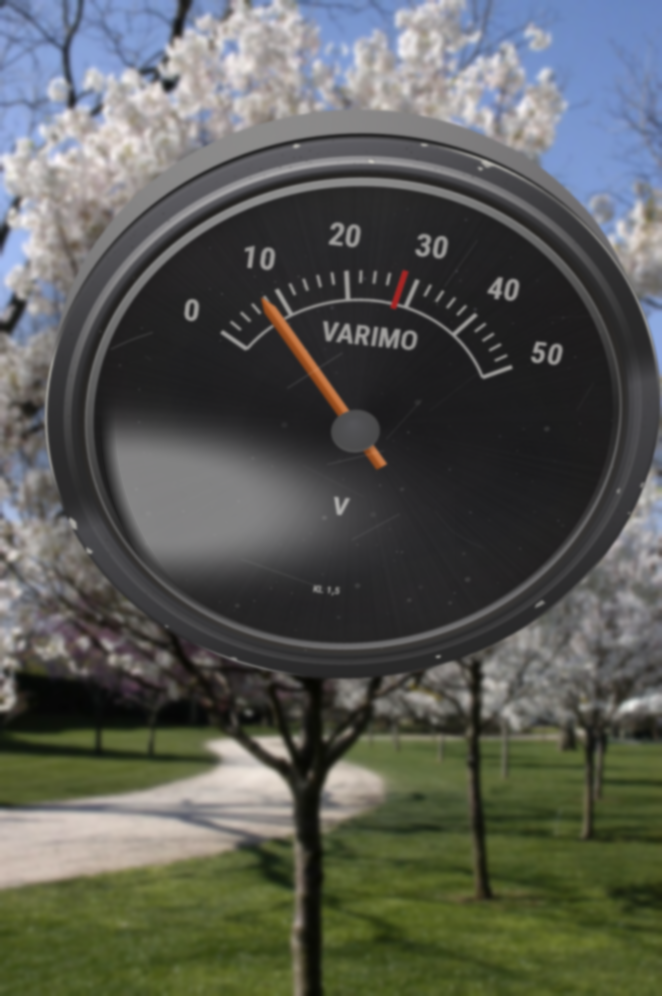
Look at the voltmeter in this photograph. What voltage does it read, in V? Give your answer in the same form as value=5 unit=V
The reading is value=8 unit=V
